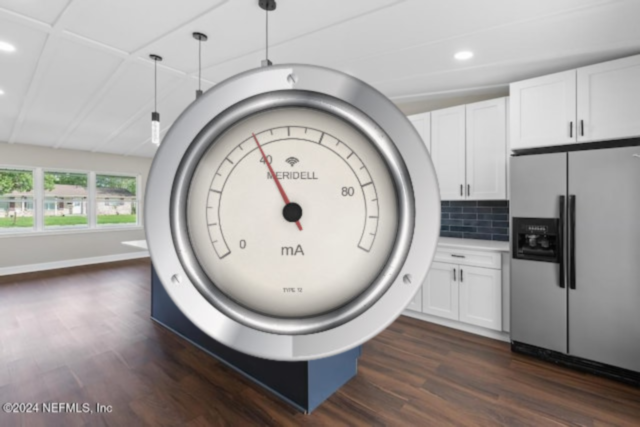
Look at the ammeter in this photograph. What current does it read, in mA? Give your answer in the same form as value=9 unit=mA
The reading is value=40 unit=mA
